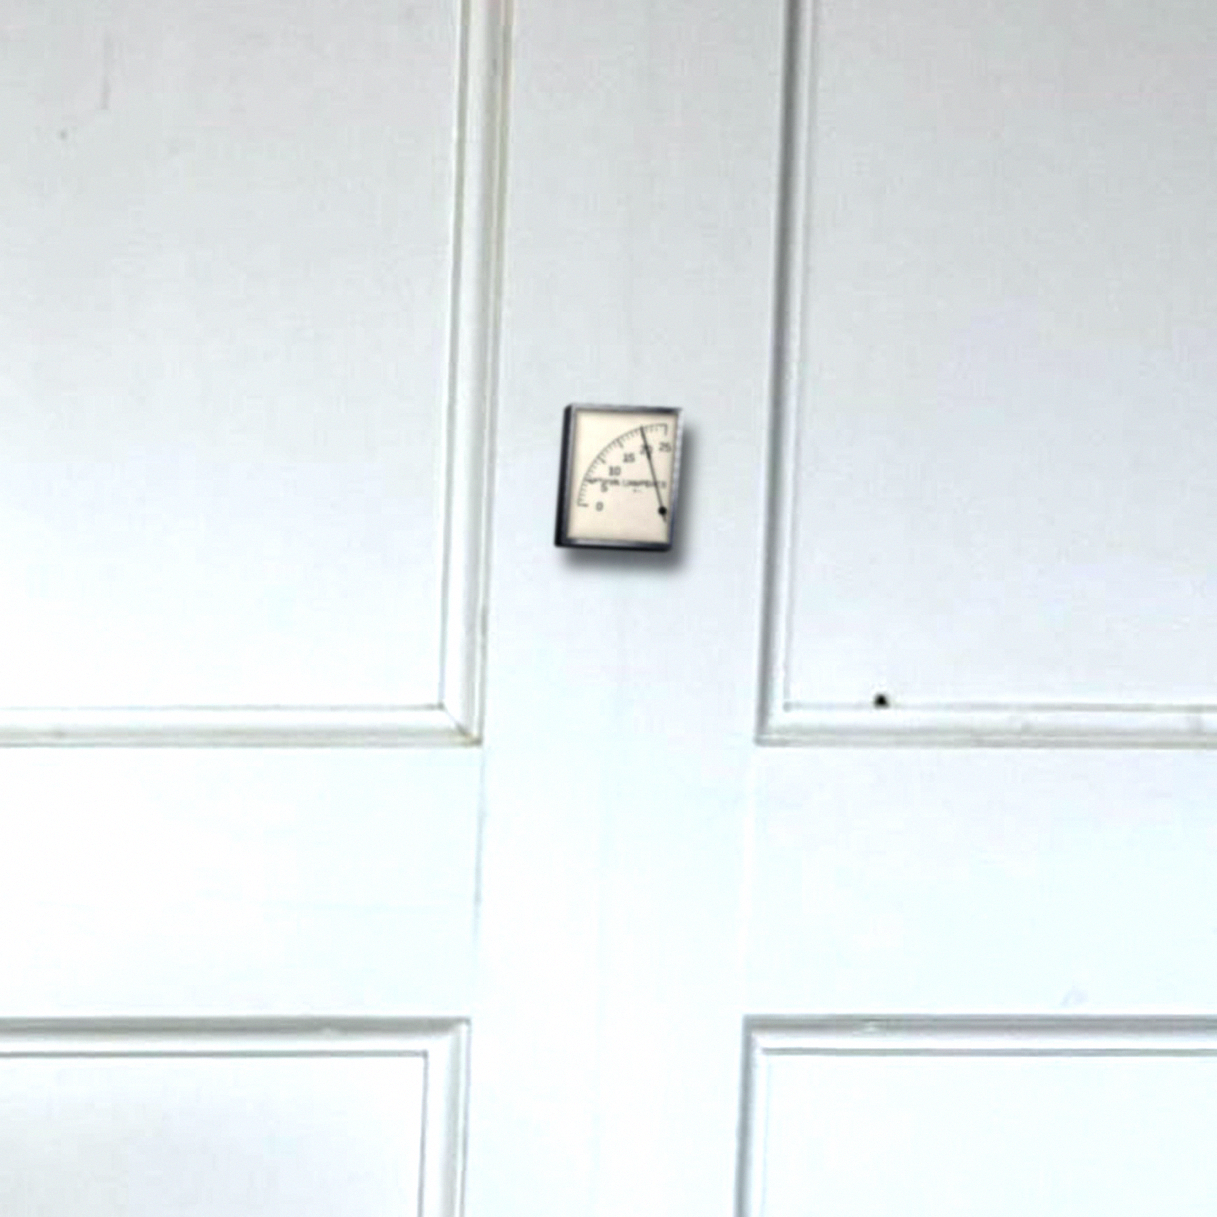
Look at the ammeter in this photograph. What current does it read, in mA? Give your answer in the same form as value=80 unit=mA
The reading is value=20 unit=mA
